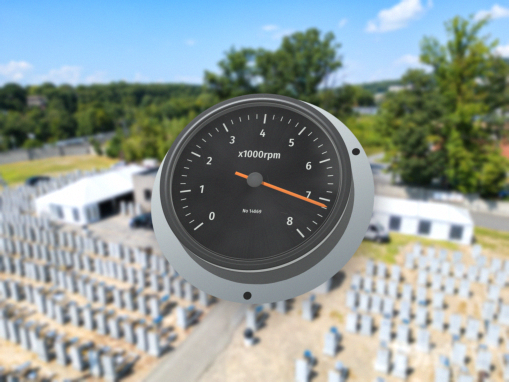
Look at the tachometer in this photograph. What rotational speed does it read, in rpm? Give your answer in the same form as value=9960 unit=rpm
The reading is value=7200 unit=rpm
